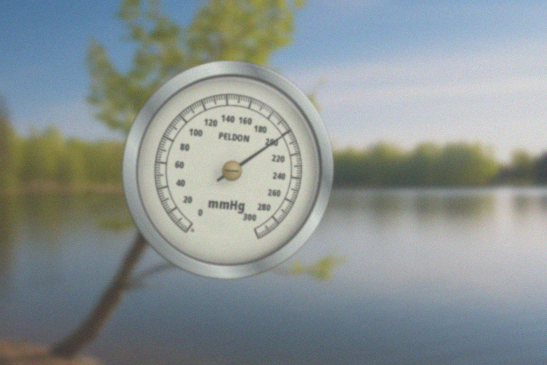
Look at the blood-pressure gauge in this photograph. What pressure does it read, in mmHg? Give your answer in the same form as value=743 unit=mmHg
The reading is value=200 unit=mmHg
